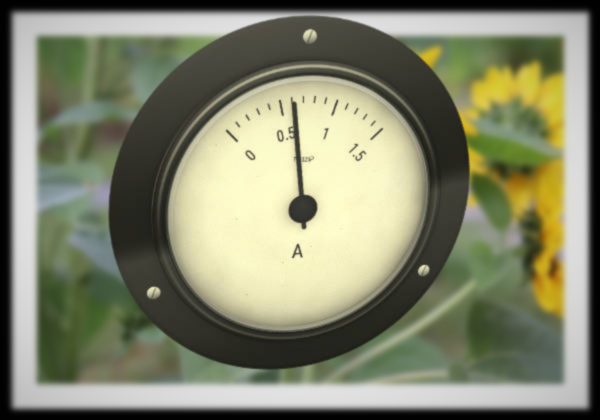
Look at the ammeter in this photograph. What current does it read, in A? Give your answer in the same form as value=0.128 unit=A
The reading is value=0.6 unit=A
